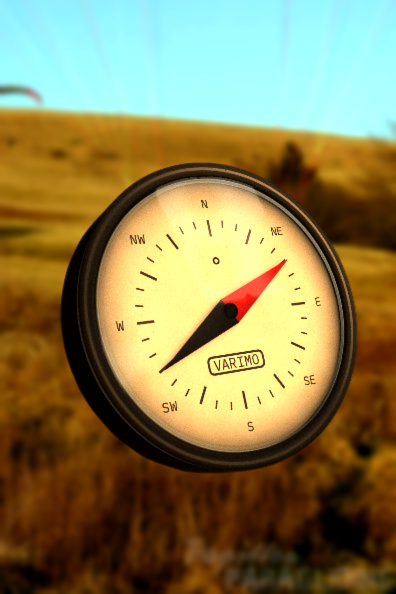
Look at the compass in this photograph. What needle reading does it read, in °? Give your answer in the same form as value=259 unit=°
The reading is value=60 unit=°
